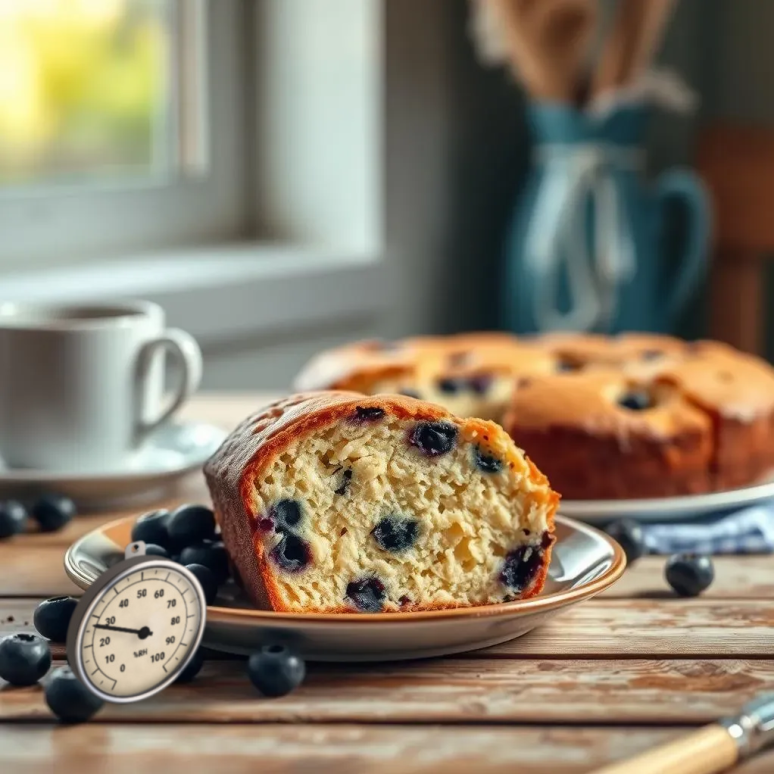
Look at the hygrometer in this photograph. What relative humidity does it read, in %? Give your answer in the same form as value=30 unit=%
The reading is value=27.5 unit=%
